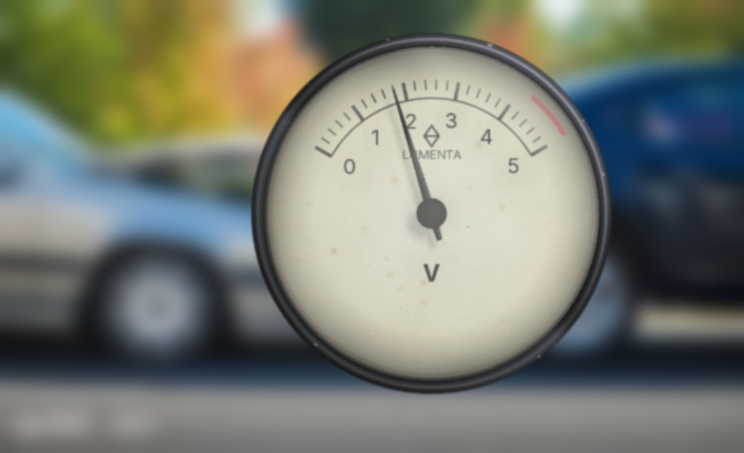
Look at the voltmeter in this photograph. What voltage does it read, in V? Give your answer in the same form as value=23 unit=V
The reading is value=1.8 unit=V
